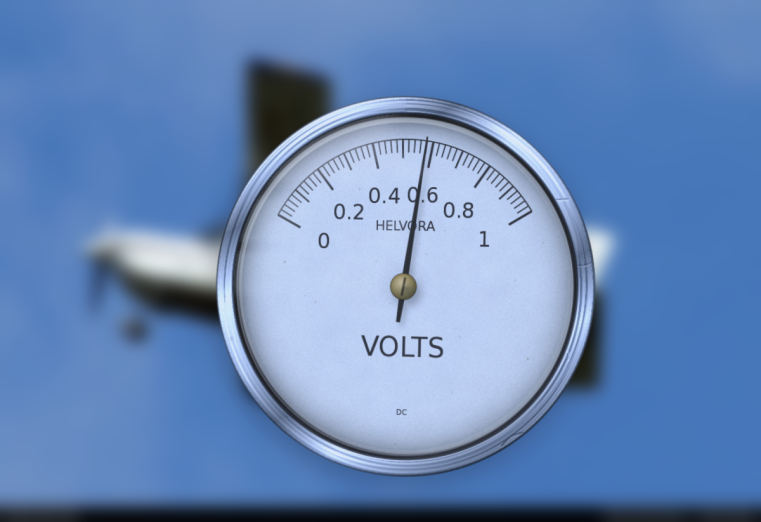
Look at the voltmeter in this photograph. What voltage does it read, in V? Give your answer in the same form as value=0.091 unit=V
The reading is value=0.58 unit=V
